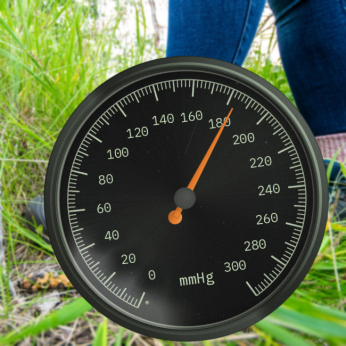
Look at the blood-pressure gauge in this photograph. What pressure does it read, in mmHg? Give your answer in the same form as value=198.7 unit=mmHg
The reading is value=184 unit=mmHg
